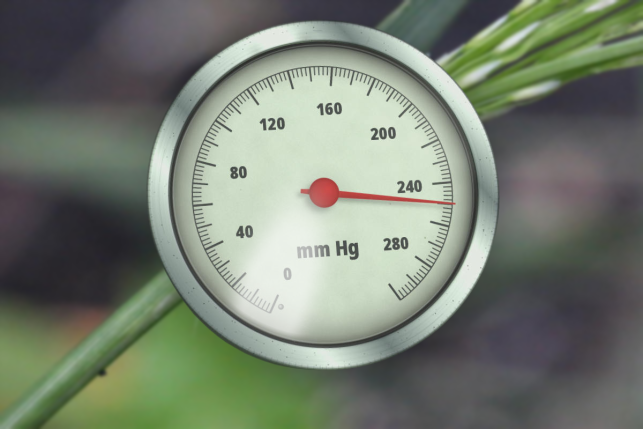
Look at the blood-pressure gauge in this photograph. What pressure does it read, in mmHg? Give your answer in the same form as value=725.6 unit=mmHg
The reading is value=250 unit=mmHg
